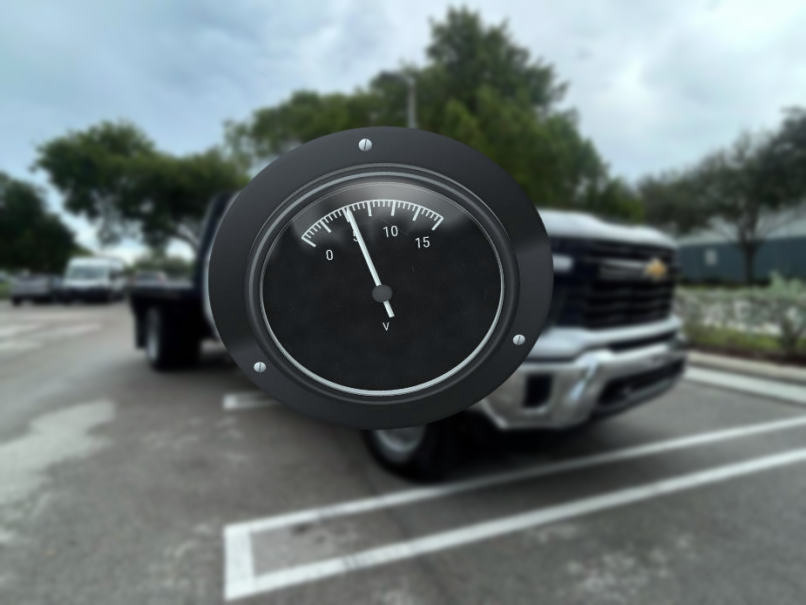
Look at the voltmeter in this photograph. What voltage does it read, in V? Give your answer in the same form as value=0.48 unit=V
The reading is value=5.5 unit=V
